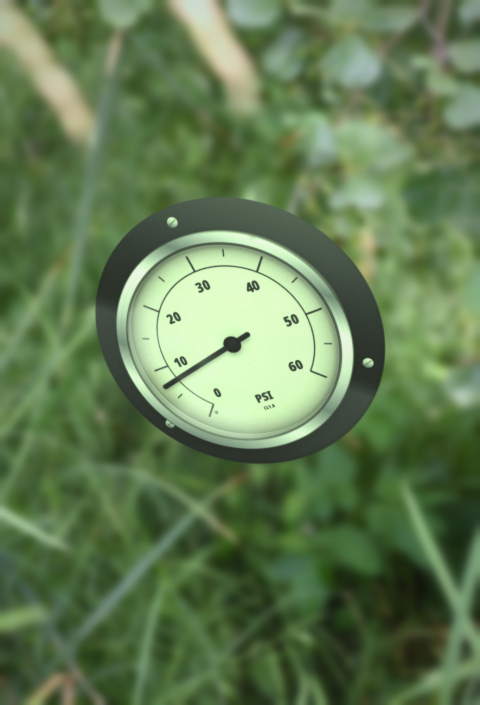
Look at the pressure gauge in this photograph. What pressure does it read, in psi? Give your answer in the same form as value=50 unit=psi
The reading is value=7.5 unit=psi
